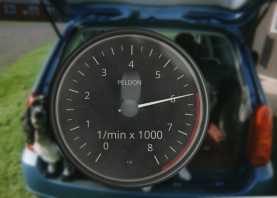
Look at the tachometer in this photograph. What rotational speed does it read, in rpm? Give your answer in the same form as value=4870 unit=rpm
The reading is value=6000 unit=rpm
